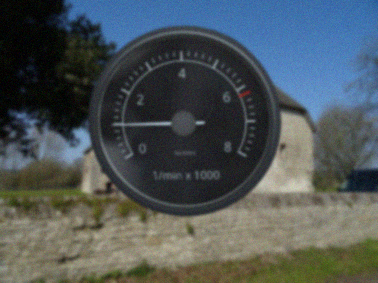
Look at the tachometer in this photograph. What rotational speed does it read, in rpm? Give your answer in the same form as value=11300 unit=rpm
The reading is value=1000 unit=rpm
